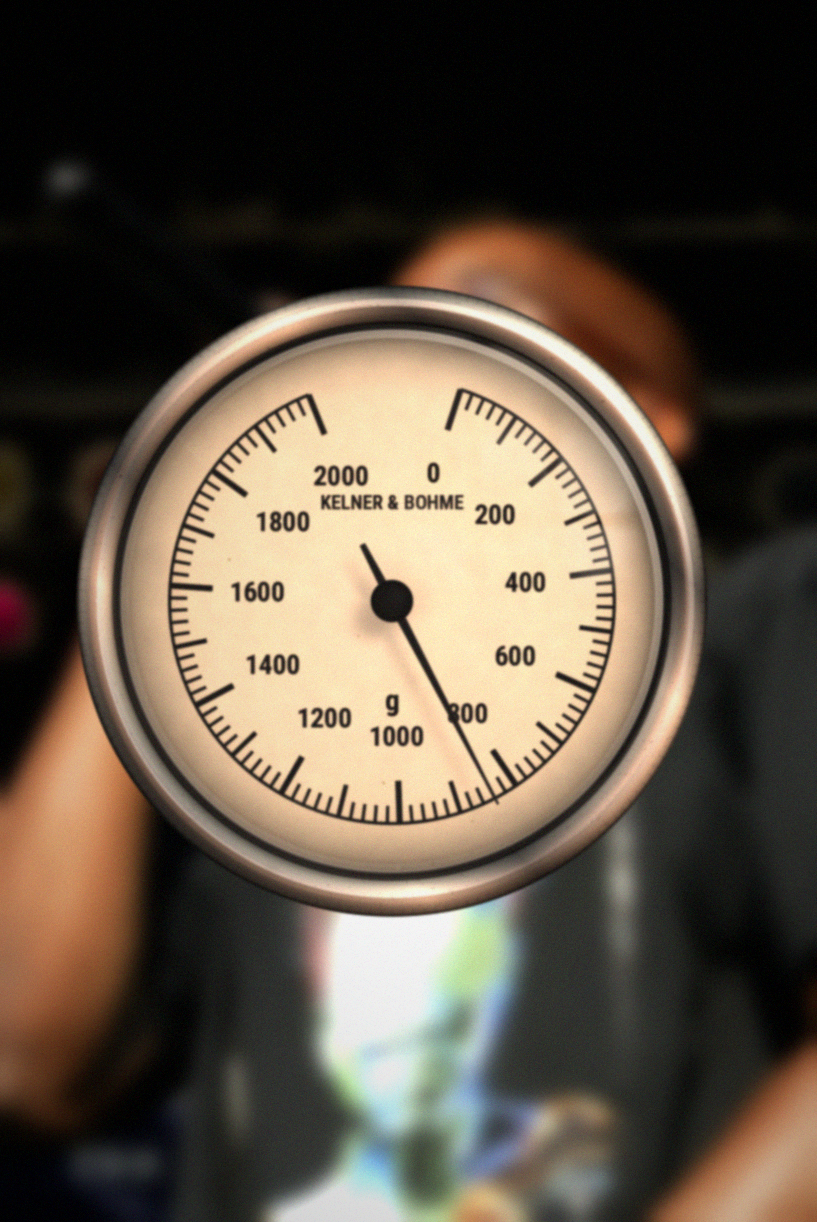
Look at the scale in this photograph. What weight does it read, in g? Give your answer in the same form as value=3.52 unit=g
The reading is value=840 unit=g
